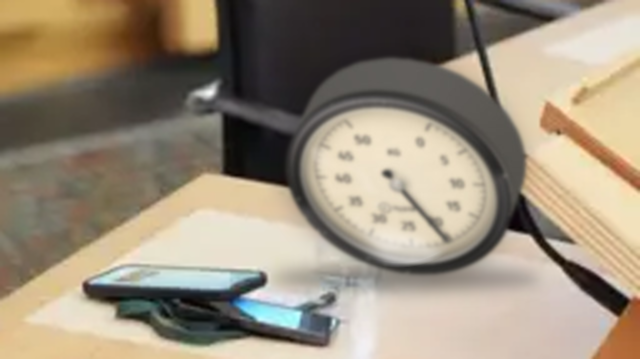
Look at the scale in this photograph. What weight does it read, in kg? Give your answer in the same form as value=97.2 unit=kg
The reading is value=20 unit=kg
